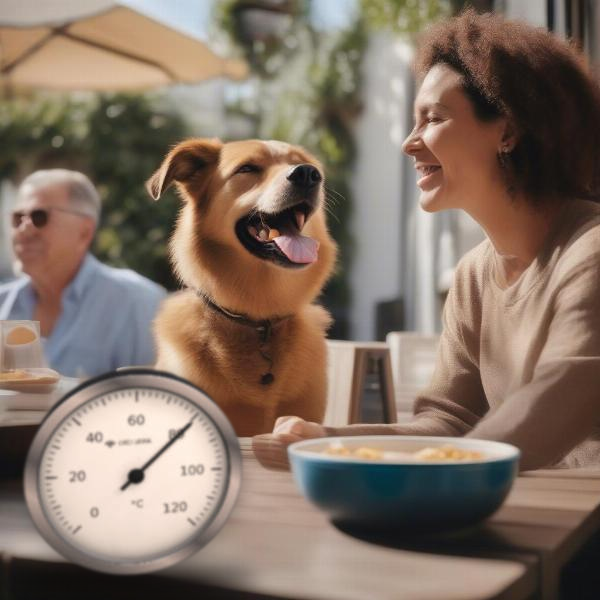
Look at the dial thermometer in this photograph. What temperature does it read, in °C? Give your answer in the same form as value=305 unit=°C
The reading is value=80 unit=°C
